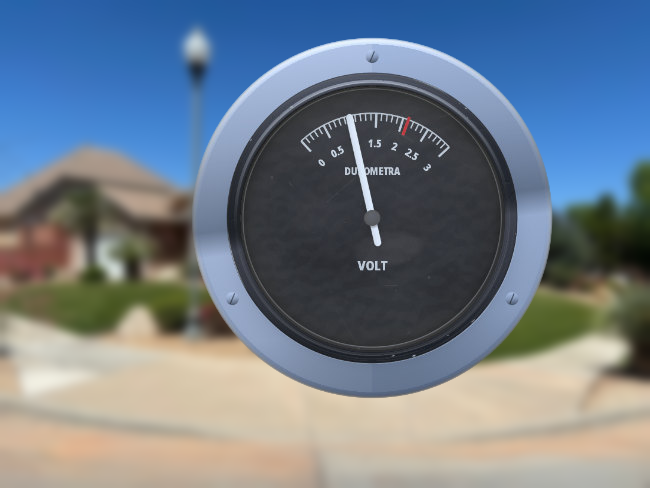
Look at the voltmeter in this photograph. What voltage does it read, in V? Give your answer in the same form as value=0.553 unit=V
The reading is value=1 unit=V
